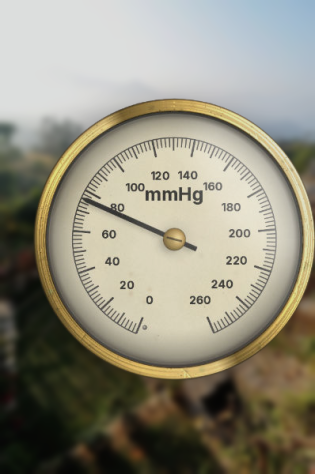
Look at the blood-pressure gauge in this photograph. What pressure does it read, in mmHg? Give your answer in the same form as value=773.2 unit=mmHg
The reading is value=76 unit=mmHg
